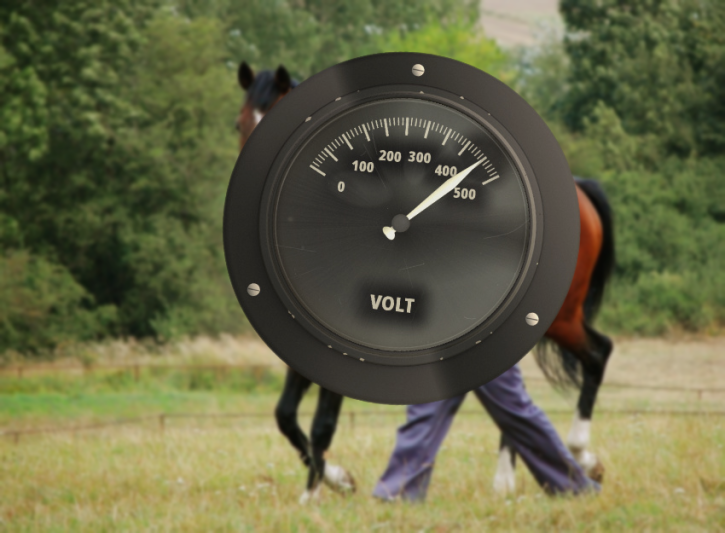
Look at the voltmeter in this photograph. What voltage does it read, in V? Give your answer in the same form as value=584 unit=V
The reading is value=450 unit=V
